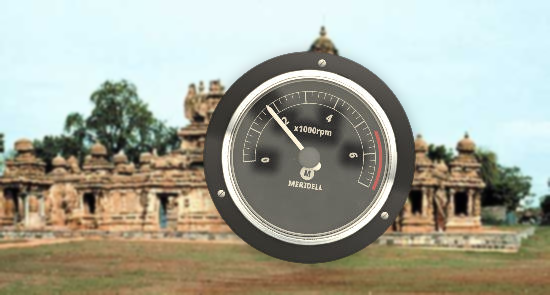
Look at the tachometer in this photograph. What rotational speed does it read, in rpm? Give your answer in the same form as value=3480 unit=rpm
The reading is value=1800 unit=rpm
